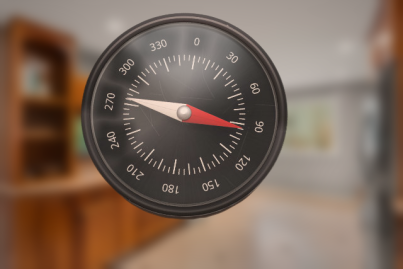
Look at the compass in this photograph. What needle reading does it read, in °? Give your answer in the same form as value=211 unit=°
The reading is value=95 unit=°
